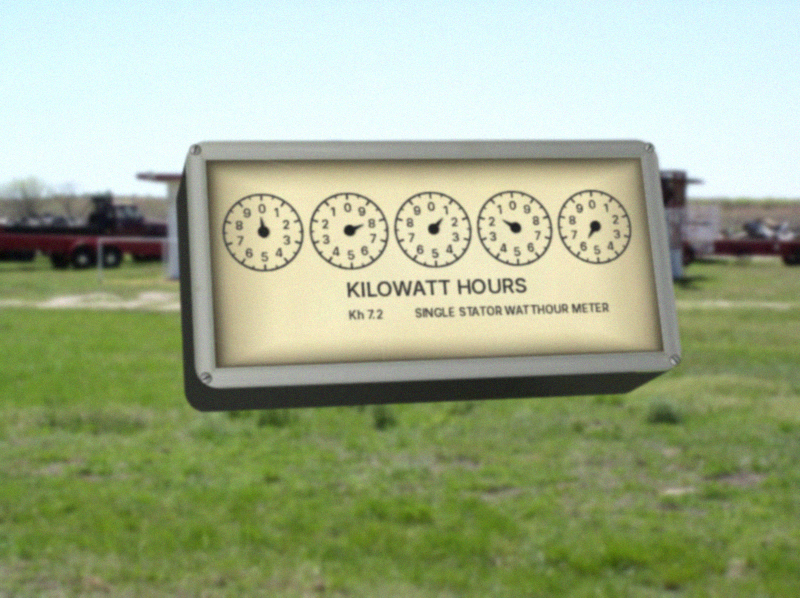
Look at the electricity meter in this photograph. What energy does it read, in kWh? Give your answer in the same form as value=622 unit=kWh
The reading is value=98116 unit=kWh
